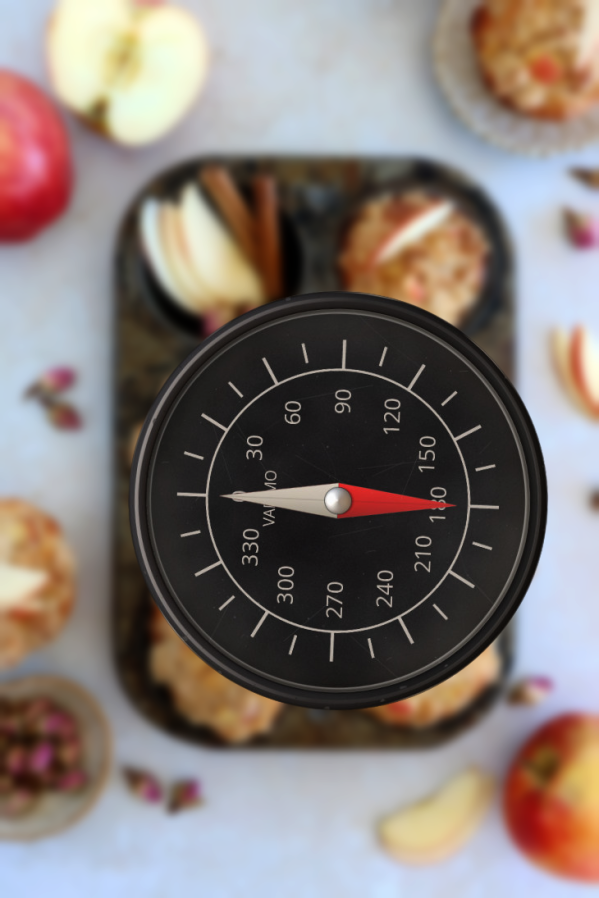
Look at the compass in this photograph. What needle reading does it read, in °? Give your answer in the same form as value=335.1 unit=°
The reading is value=180 unit=°
